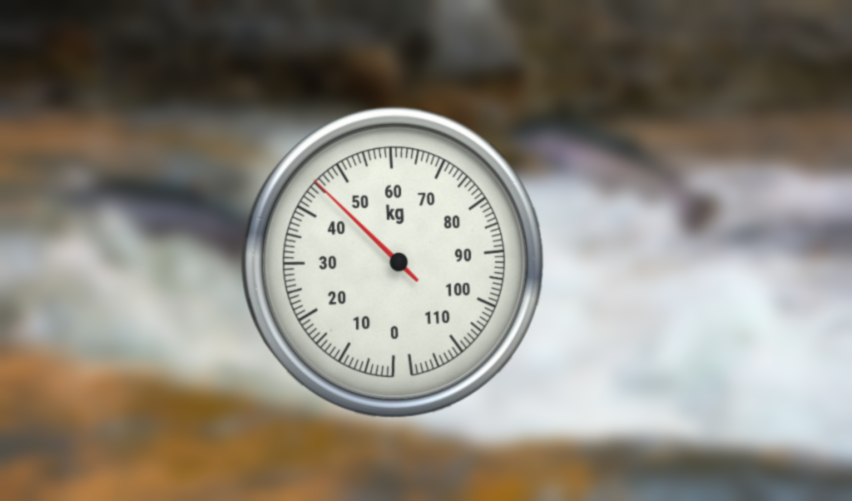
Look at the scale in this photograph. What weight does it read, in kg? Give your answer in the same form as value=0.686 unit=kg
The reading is value=45 unit=kg
